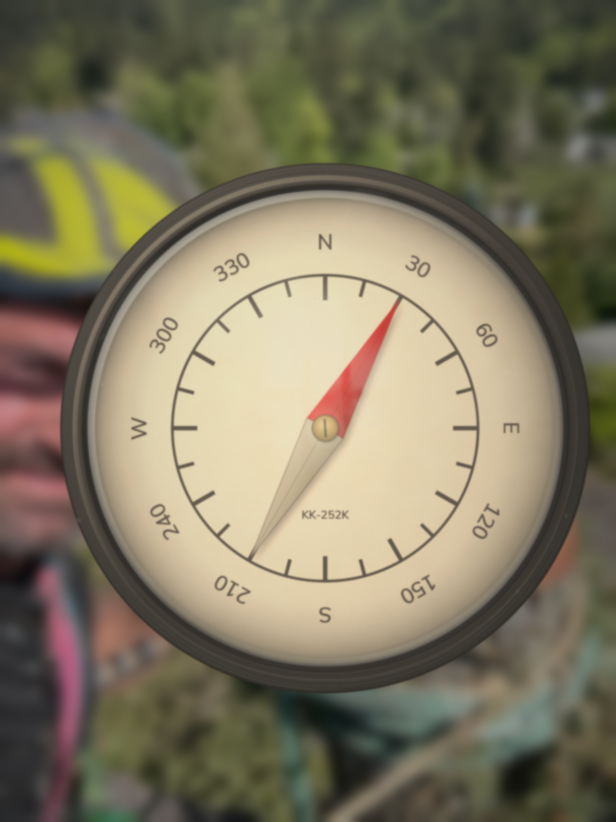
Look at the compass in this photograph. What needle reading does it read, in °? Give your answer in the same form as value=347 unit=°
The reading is value=30 unit=°
